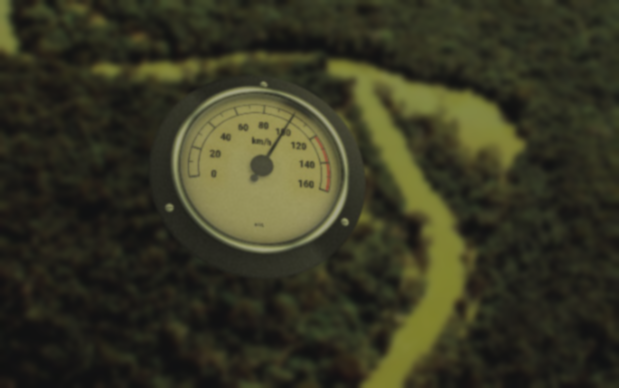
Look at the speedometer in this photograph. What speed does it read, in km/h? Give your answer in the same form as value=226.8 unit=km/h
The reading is value=100 unit=km/h
